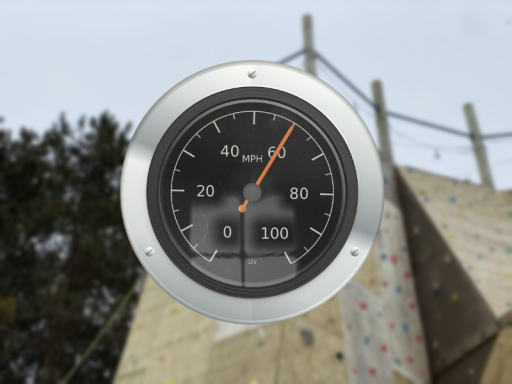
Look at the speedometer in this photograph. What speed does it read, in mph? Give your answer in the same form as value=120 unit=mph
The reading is value=60 unit=mph
